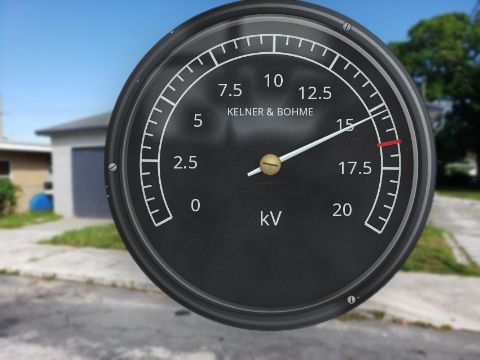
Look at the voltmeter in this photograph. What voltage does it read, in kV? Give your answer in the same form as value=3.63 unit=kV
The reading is value=15.25 unit=kV
